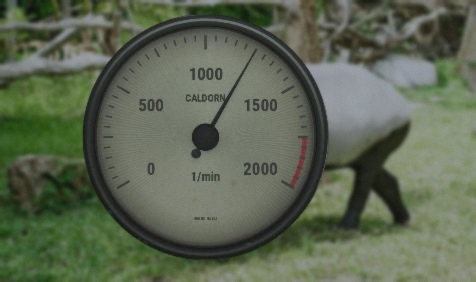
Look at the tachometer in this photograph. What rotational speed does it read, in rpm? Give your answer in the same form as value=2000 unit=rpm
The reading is value=1250 unit=rpm
